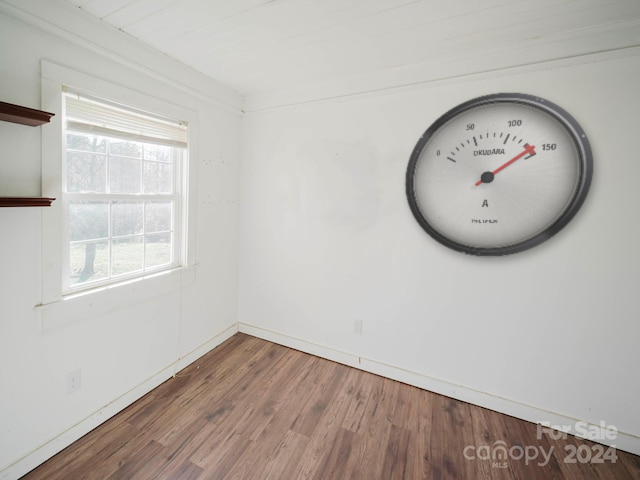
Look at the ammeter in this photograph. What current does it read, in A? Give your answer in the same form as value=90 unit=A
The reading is value=140 unit=A
